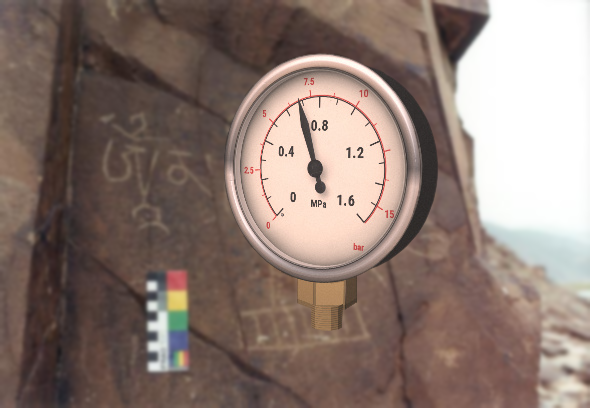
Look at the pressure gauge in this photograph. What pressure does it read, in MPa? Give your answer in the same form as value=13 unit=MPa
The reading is value=0.7 unit=MPa
